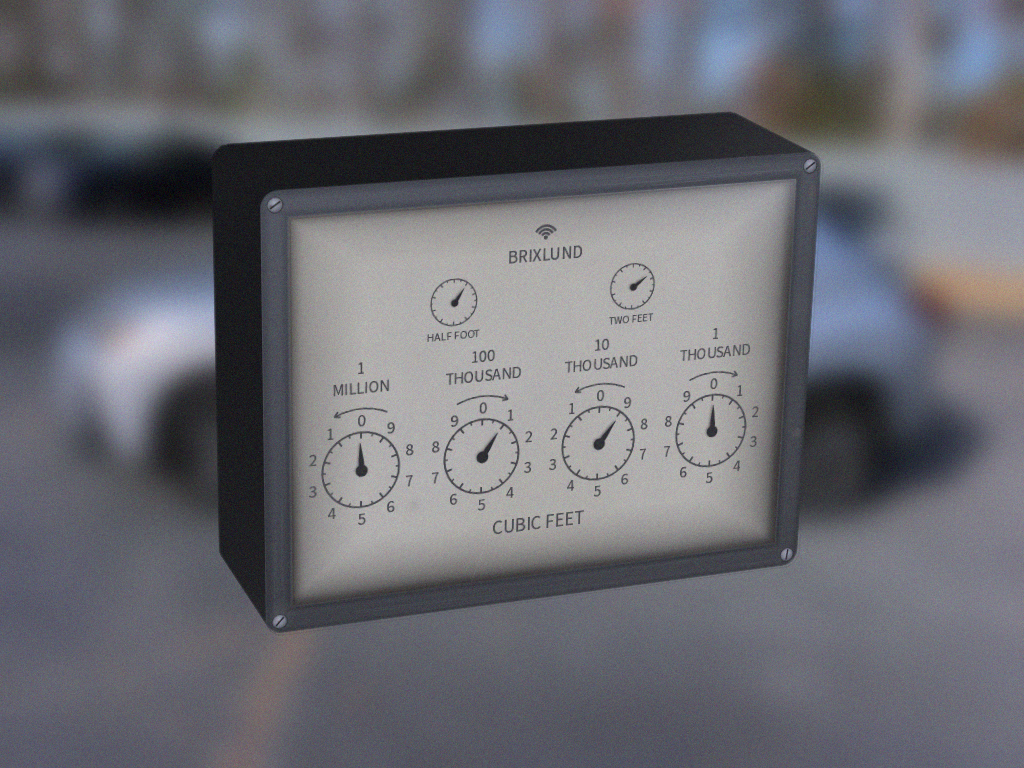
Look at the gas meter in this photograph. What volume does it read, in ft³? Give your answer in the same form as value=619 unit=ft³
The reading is value=9000 unit=ft³
